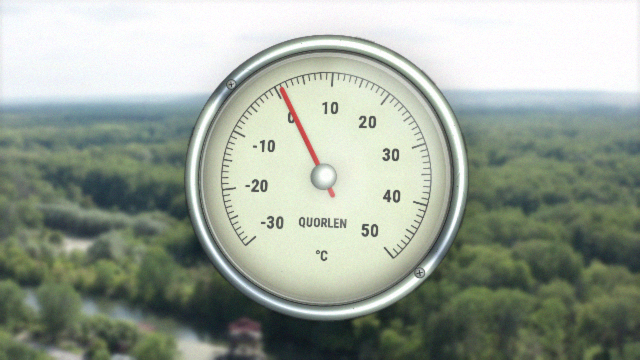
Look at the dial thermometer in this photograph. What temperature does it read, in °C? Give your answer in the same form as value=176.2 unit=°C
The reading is value=1 unit=°C
